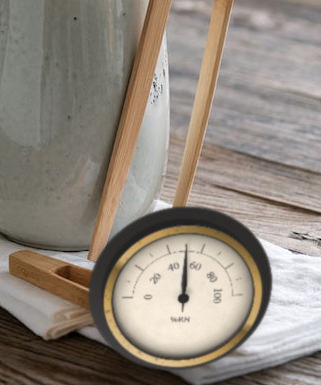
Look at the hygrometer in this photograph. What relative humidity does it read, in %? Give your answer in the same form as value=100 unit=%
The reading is value=50 unit=%
